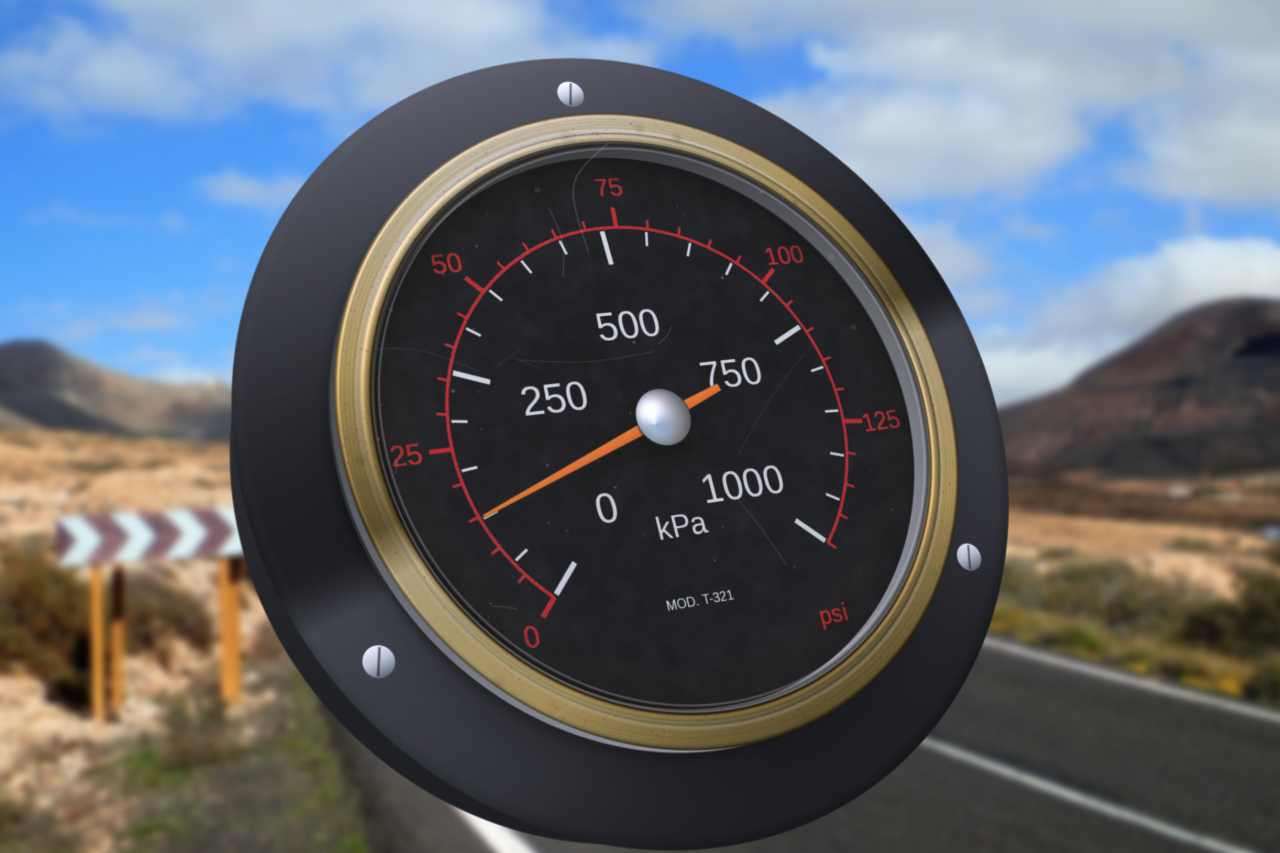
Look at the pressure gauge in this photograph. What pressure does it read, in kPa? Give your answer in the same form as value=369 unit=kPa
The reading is value=100 unit=kPa
